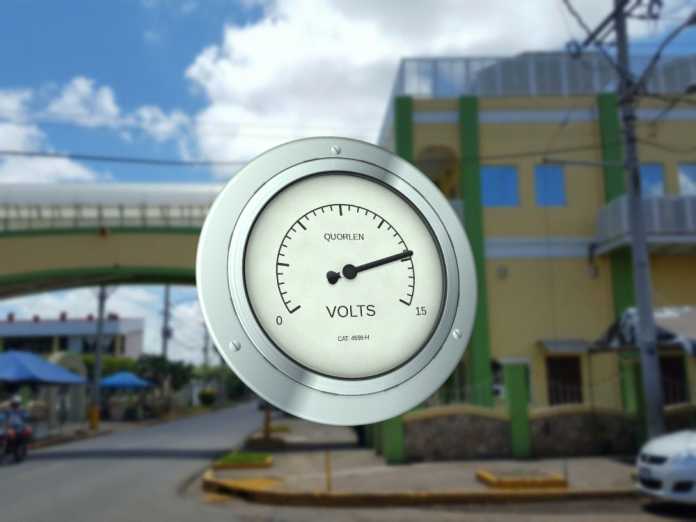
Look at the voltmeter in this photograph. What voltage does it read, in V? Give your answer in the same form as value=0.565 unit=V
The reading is value=12.25 unit=V
